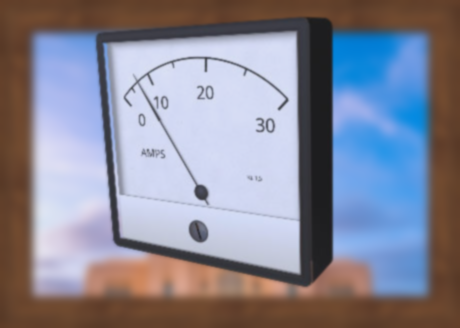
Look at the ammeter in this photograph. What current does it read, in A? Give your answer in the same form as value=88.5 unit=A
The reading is value=7.5 unit=A
